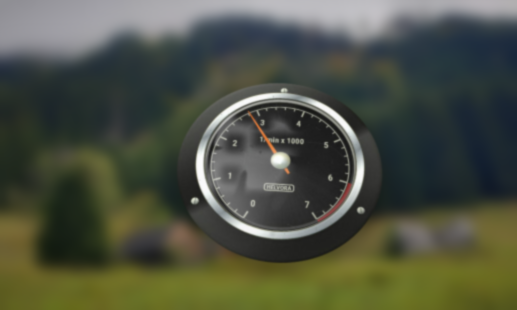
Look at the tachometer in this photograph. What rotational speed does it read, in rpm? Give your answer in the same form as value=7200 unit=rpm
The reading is value=2800 unit=rpm
